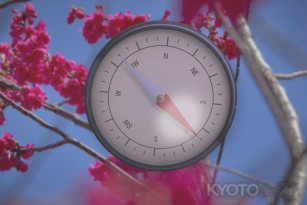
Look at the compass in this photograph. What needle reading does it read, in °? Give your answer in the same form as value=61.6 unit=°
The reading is value=130 unit=°
